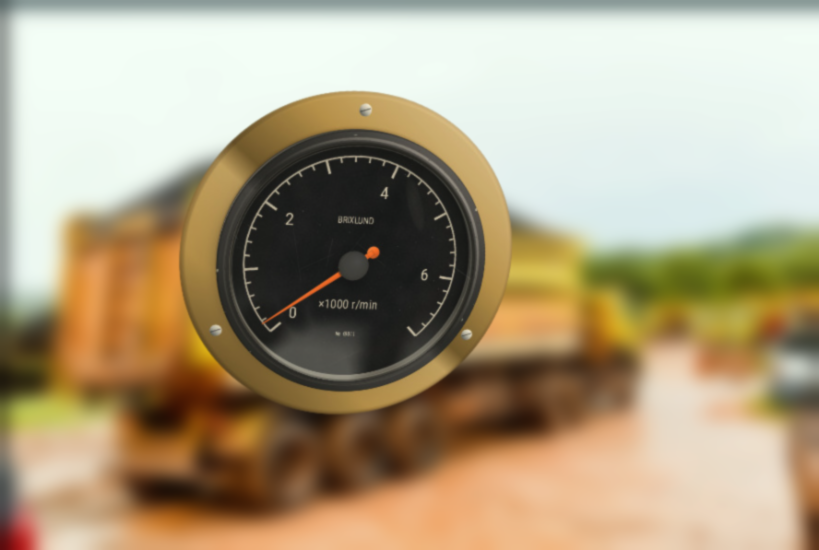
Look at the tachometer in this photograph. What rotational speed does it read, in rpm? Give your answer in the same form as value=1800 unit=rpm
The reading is value=200 unit=rpm
